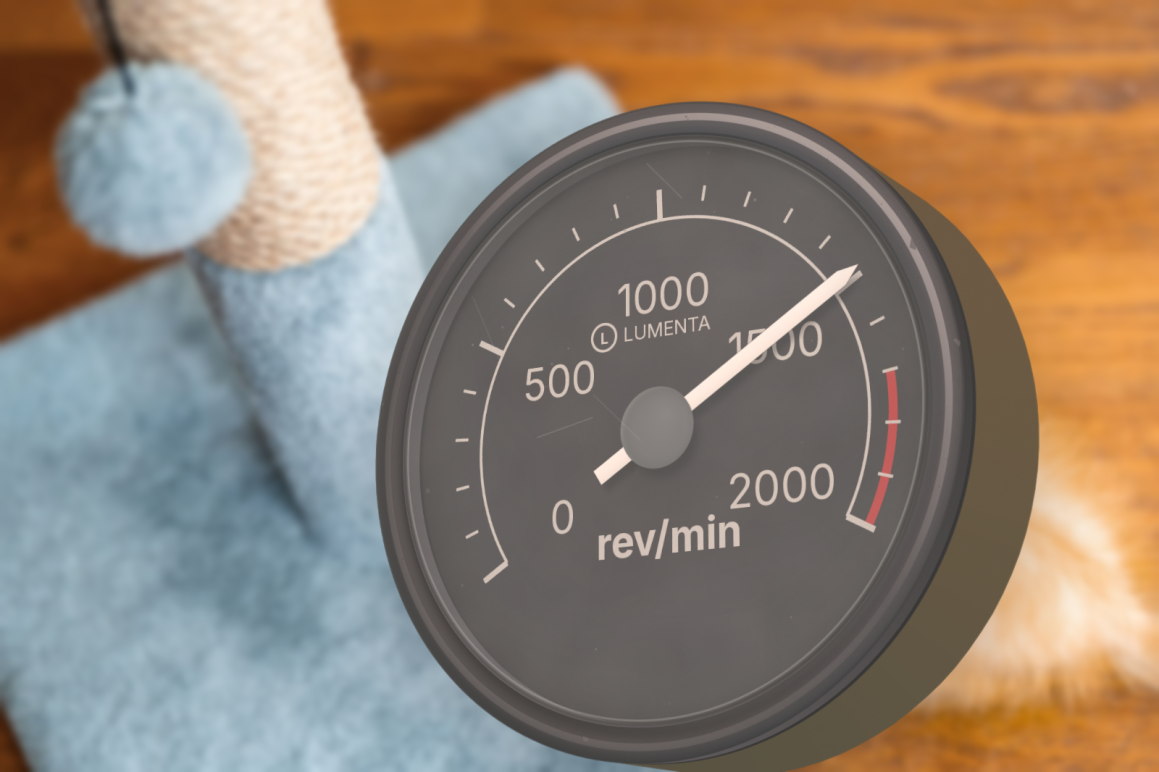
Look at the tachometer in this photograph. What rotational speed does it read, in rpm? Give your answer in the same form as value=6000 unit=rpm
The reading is value=1500 unit=rpm
